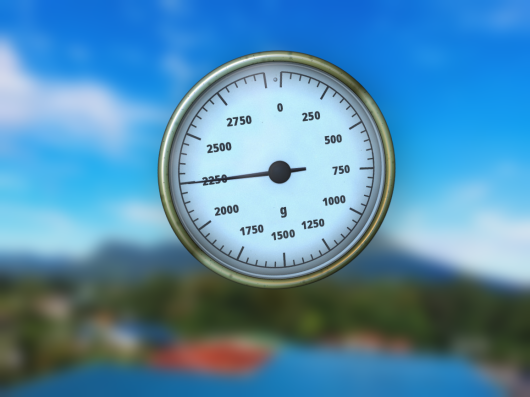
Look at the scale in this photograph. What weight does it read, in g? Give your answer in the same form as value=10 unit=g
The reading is value=2250 unit=g
